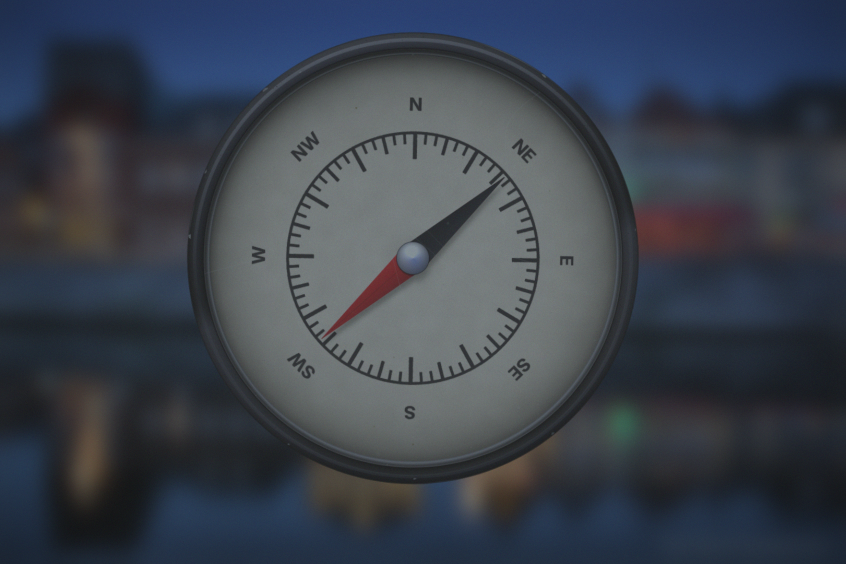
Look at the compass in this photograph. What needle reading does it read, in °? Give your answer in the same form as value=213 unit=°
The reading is value=227.5 unit=°
